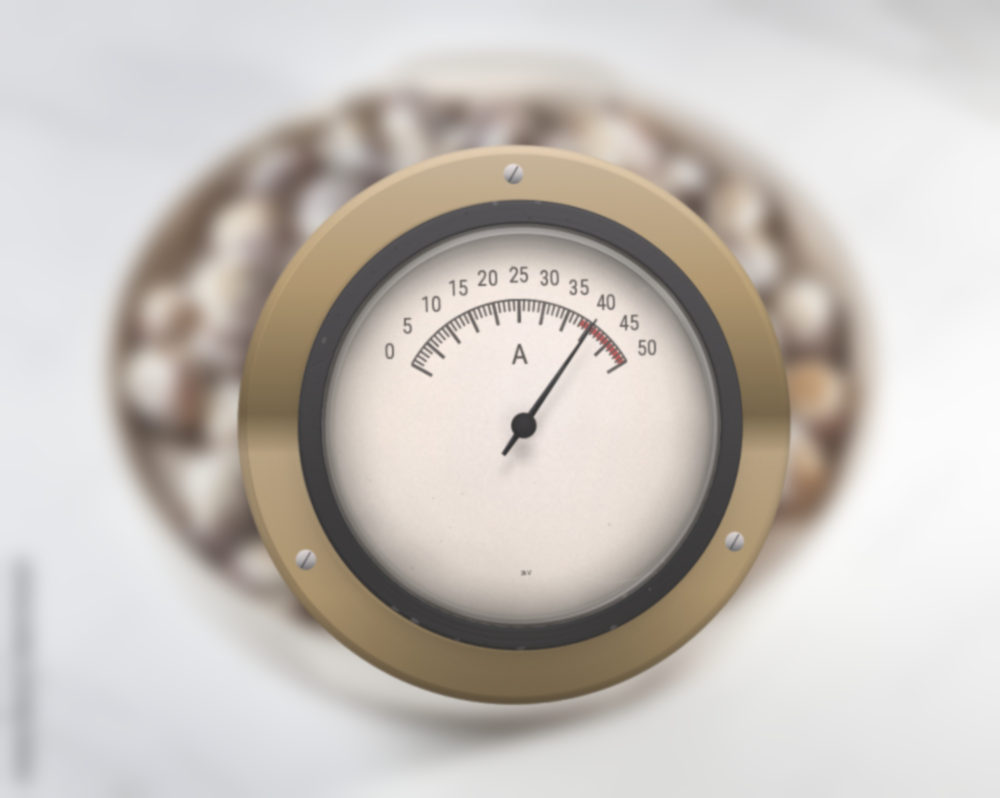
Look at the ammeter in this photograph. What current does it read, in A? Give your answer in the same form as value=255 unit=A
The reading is value=40 unit=A
